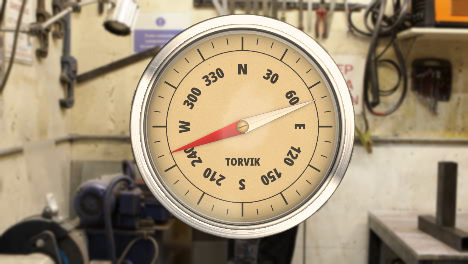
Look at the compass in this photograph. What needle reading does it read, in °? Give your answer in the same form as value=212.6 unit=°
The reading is value=250 unit=°
